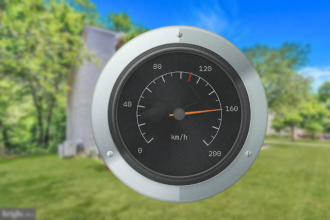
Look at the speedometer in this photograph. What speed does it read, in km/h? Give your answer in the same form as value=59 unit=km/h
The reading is value=160 unit=km/h
